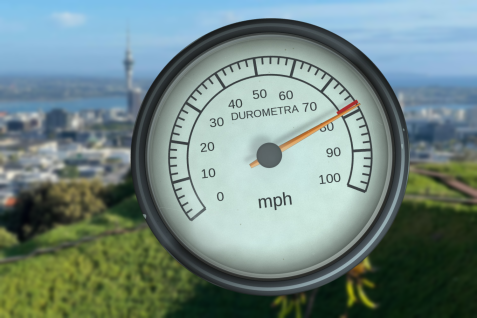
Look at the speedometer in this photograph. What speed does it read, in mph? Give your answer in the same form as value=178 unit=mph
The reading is value=79 unit=mph
